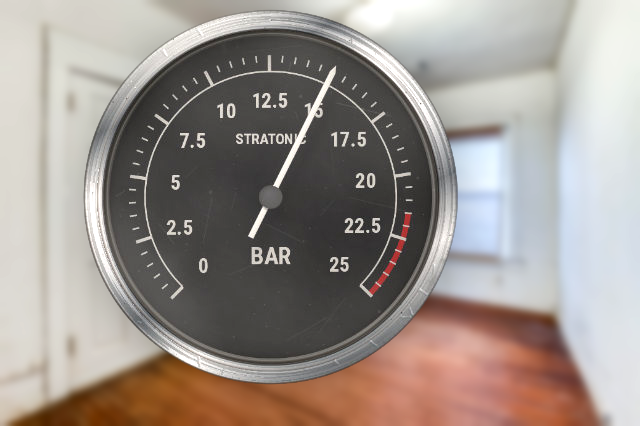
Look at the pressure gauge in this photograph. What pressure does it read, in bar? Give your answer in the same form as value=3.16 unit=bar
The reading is value=15 unit=bar
